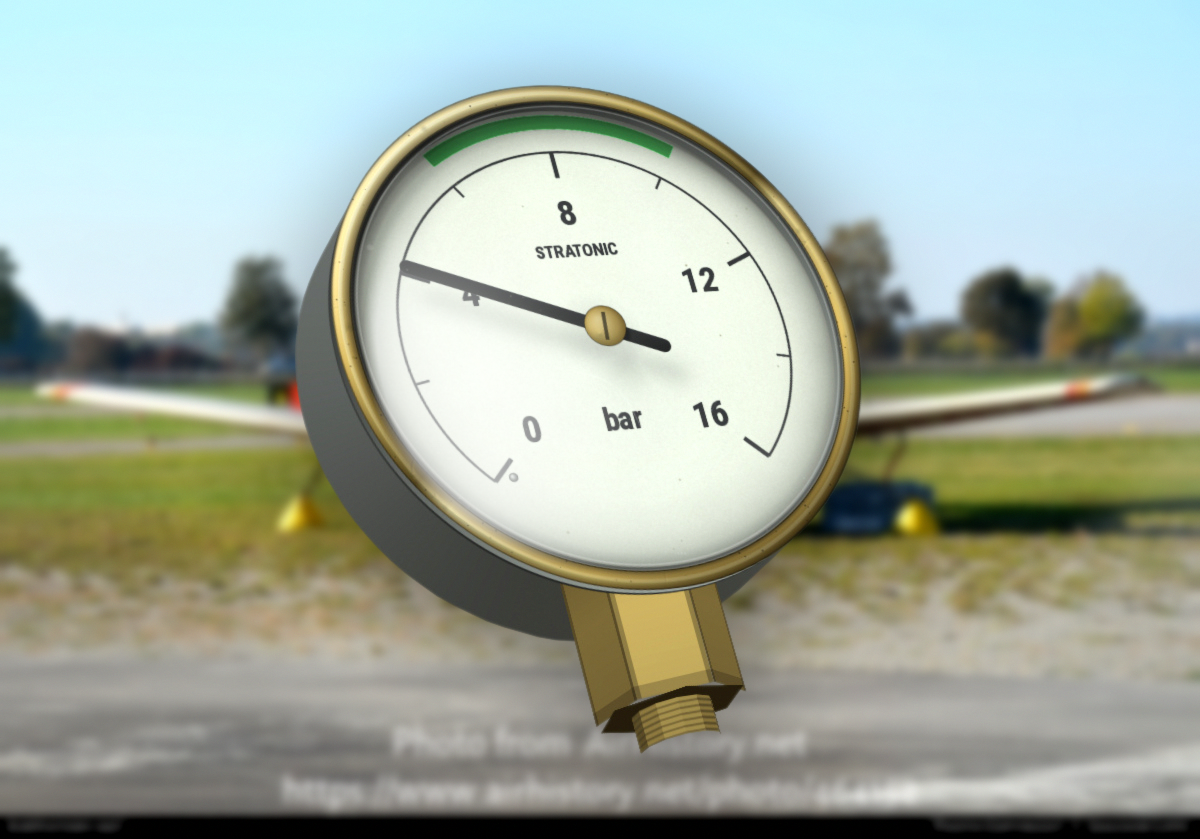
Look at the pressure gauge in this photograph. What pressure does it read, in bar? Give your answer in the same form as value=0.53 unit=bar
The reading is value=4 unit=bar
